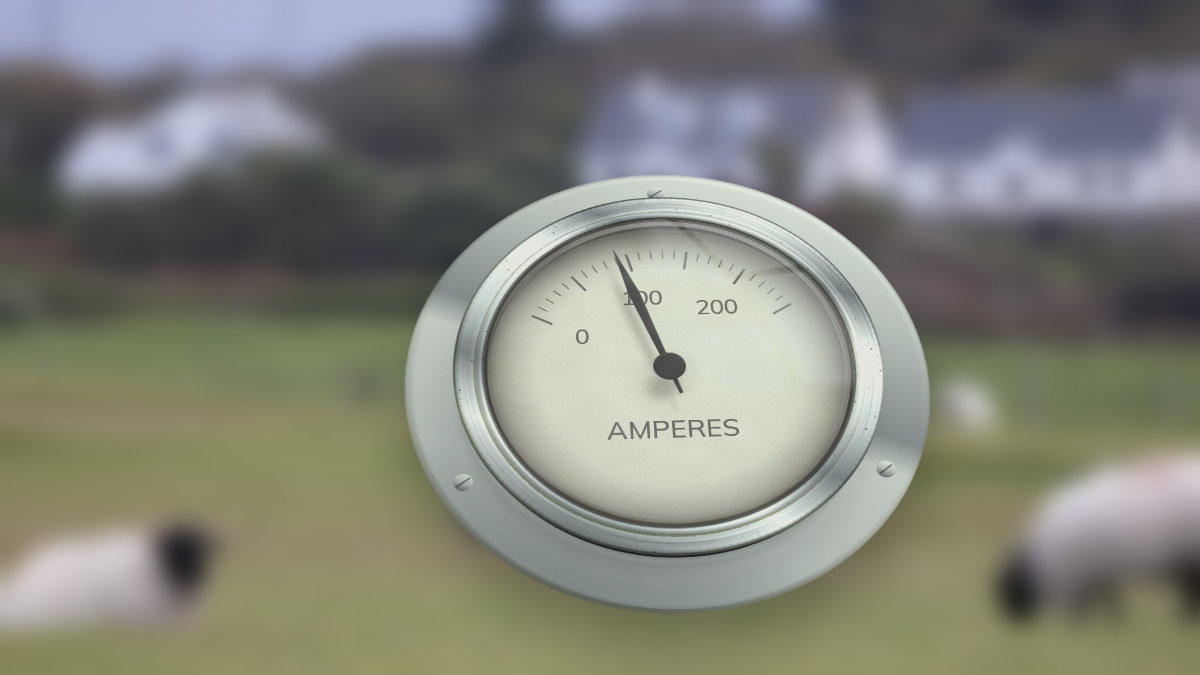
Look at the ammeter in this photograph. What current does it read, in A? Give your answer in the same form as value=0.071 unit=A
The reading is value=90 unit=A
